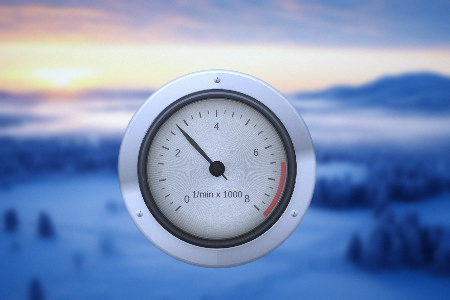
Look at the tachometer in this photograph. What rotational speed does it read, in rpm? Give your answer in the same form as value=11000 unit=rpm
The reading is value=2750 unit=rpm
